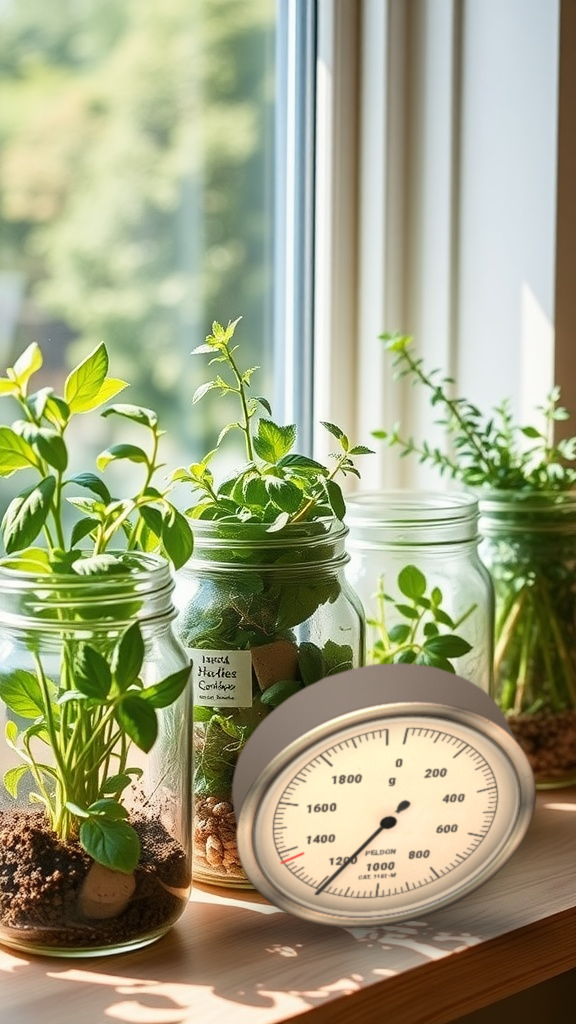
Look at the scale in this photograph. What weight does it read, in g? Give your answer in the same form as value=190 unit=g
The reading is value=1200 unit=g
